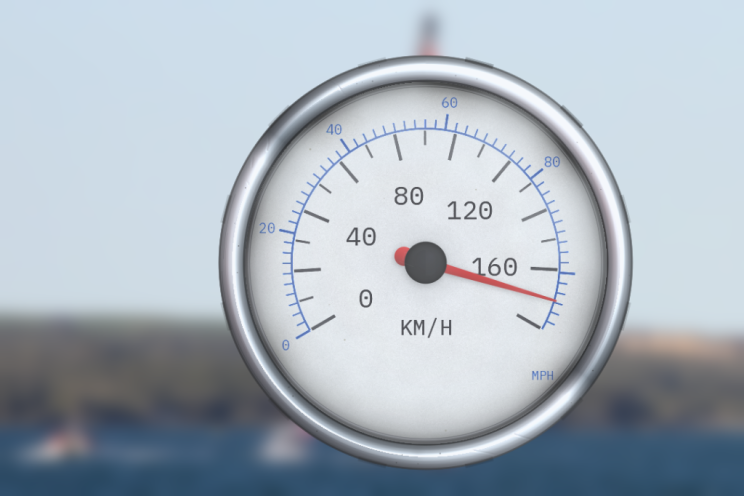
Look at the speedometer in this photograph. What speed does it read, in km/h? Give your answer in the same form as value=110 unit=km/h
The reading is value=170 unit=km/h
